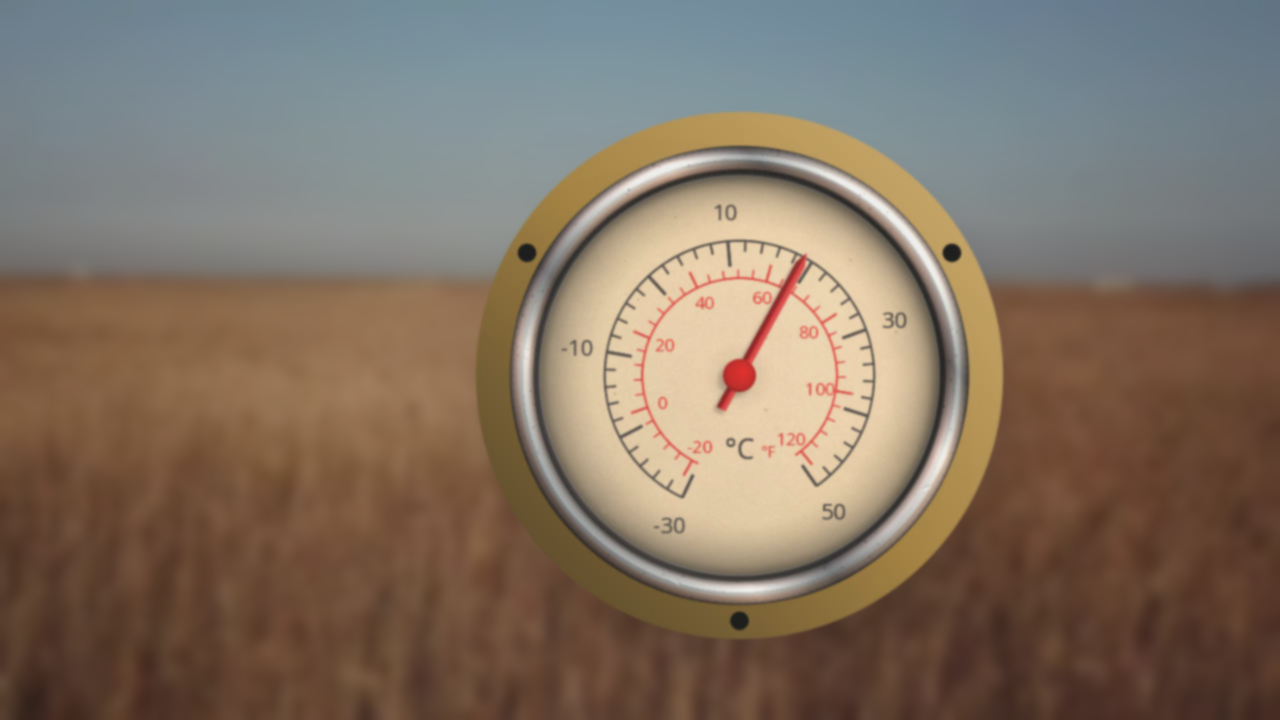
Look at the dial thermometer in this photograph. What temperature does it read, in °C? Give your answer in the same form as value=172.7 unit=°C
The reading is value=19 unit=°C
